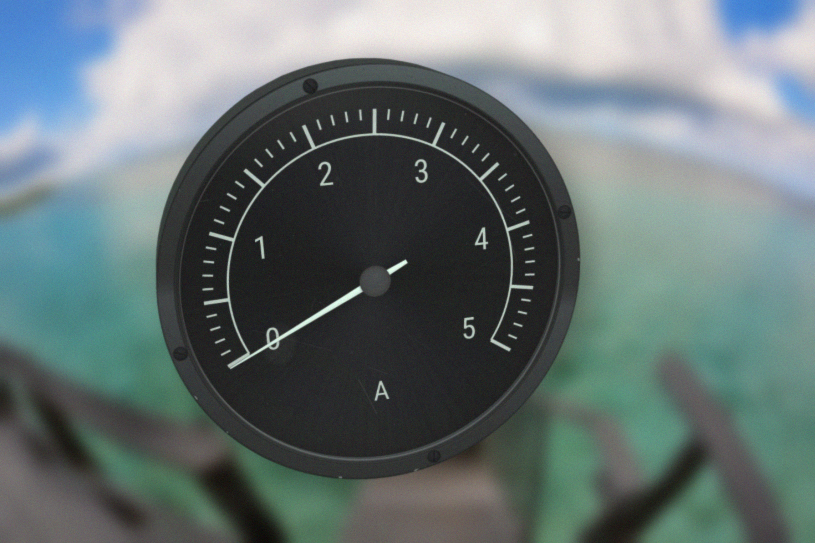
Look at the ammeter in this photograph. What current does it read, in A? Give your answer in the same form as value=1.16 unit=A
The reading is value=0 unit=A
